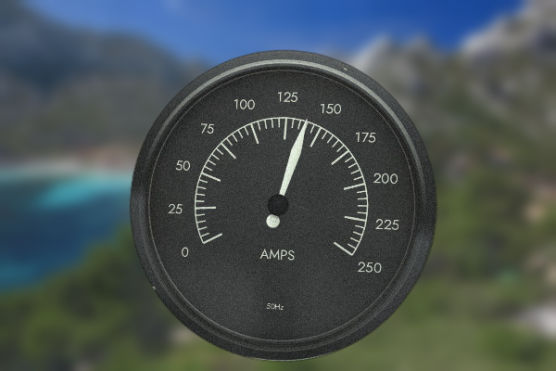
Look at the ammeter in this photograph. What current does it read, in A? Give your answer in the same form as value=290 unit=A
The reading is value=140 unit=A
